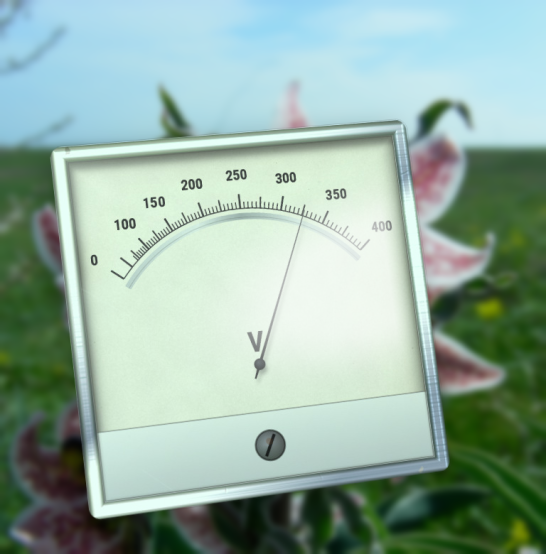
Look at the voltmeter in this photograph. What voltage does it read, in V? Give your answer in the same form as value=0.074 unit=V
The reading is value=325 unit=V
